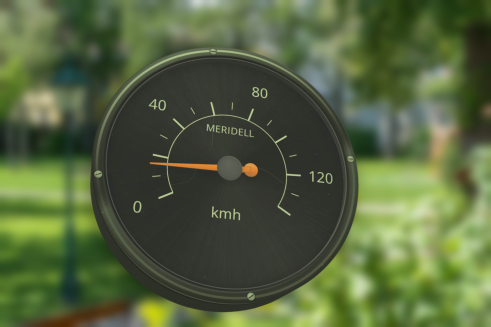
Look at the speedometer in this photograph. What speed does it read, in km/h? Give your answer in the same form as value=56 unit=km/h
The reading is value=15 unit=km/h
